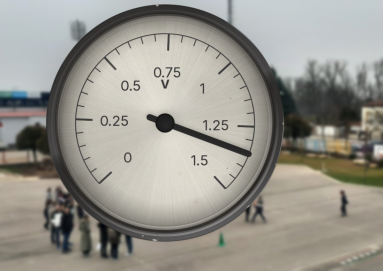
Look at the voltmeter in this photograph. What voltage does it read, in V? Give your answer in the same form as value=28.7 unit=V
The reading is value=1.35 unit=V
